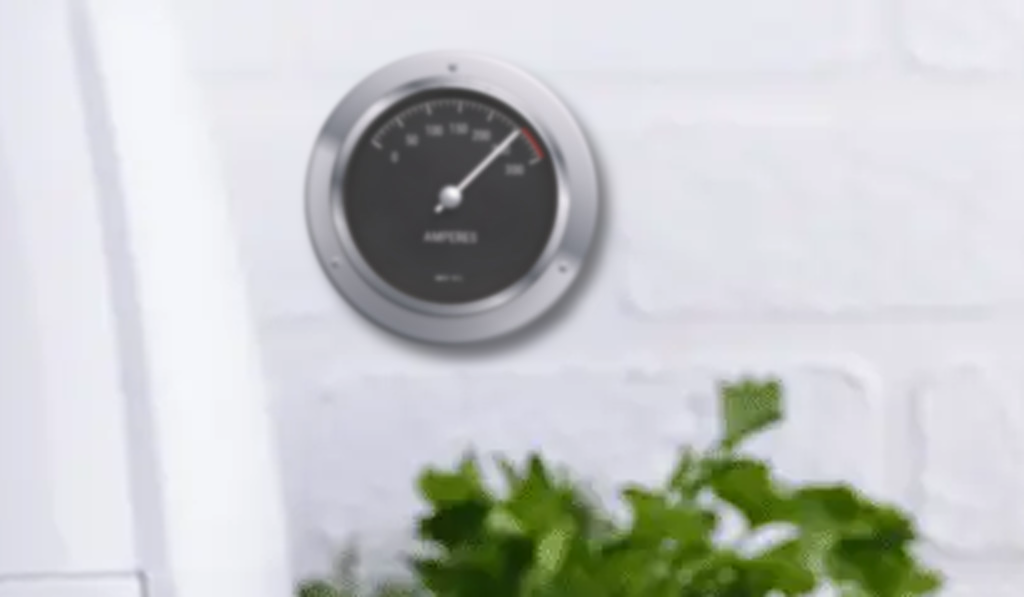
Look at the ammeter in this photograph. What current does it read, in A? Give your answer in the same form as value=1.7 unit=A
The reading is value=250 unit=A
